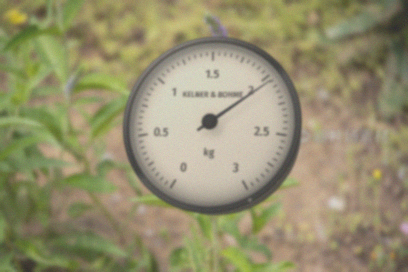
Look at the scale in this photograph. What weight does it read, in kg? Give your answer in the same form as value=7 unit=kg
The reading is value=2.05 unit=kg
